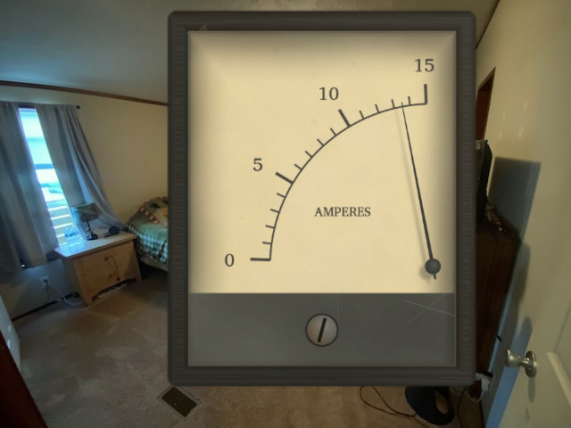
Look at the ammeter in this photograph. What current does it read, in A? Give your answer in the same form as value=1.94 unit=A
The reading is value=13.5 unit=A
